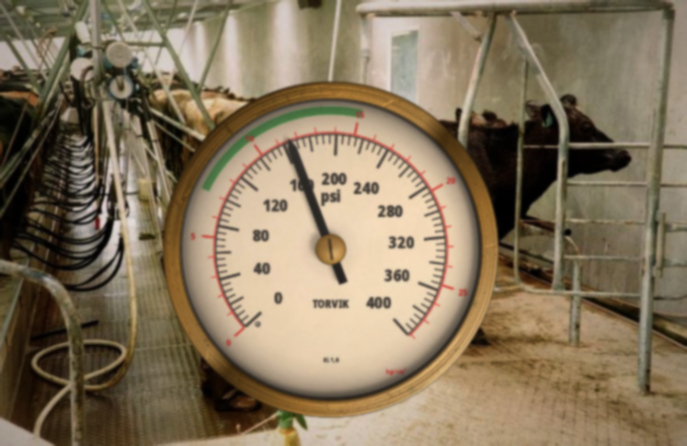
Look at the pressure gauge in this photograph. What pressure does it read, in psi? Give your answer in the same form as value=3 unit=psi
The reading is value=165 unit=psi
